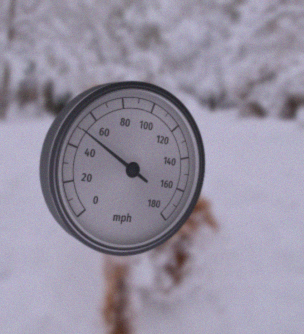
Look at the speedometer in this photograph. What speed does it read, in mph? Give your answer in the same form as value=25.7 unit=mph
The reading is value=50 unit=mph
